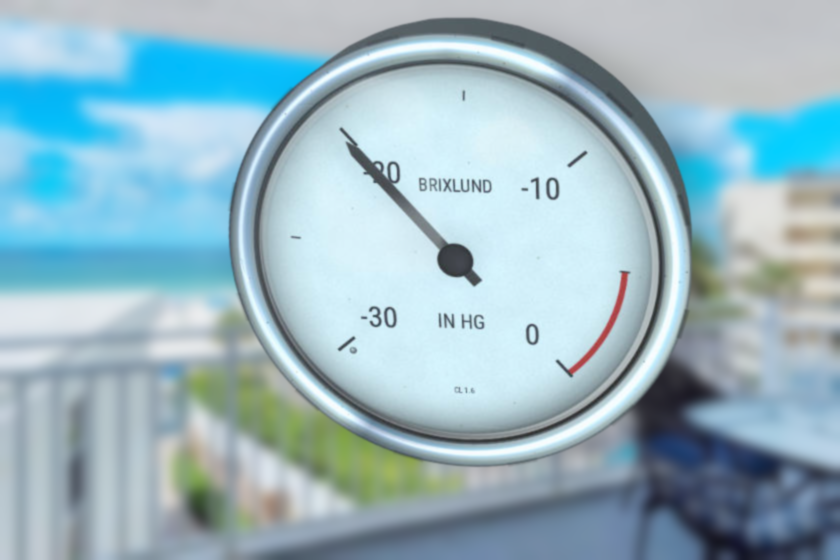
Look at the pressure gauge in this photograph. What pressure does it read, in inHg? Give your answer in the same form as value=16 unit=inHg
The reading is value=-20 unit=inHg
